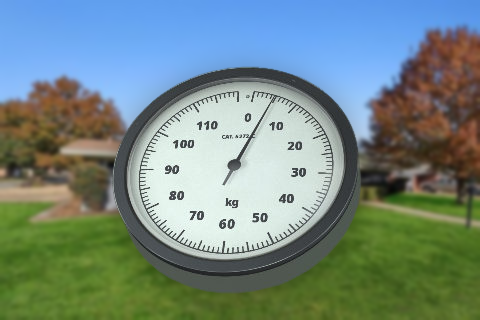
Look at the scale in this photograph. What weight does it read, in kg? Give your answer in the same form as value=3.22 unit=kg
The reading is value=5 unit=kg
